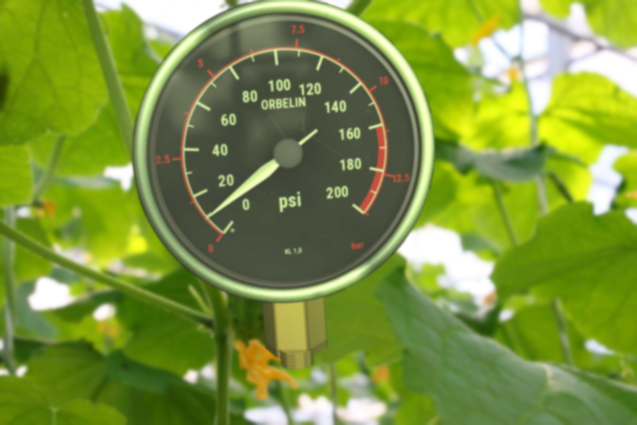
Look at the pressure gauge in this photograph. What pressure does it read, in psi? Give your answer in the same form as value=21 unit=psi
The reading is value=10 unit=psi
